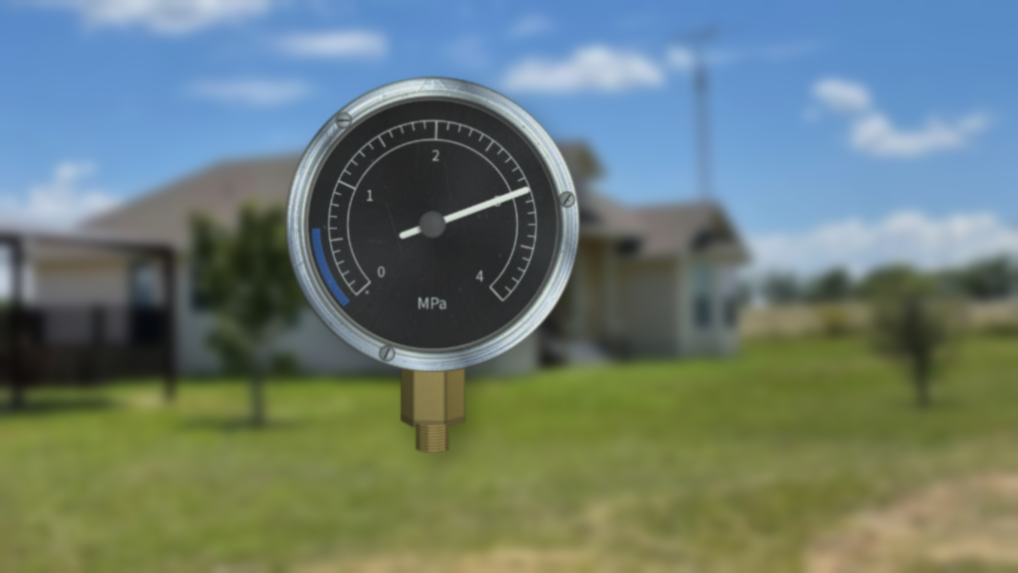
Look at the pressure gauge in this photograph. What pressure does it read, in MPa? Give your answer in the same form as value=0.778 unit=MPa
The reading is value=3 unit=MPa
